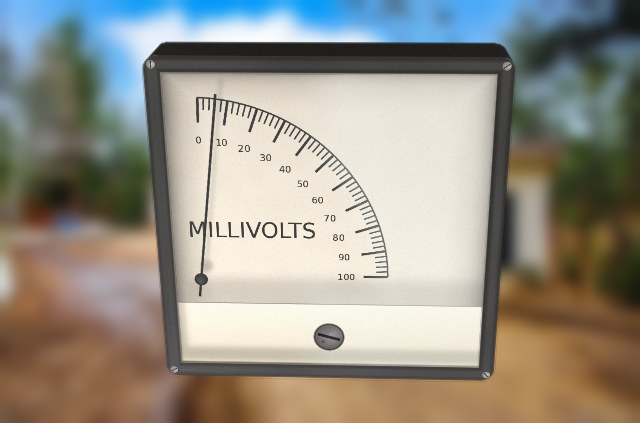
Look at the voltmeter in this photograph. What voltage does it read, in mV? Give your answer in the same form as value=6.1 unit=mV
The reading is value=6 unit=mV
